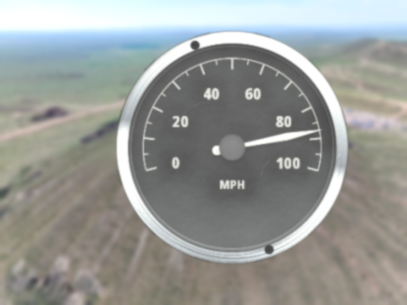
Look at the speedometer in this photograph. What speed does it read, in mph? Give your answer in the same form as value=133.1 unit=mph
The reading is value=87.5 unit=mph
